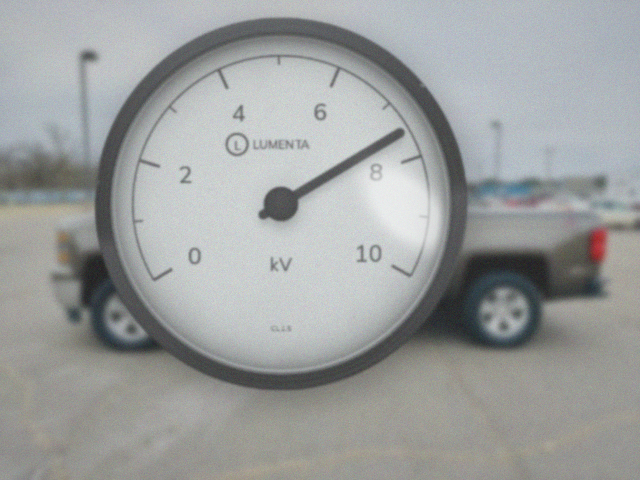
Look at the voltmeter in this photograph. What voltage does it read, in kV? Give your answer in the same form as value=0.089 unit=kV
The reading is value=7.5 unit=kV
